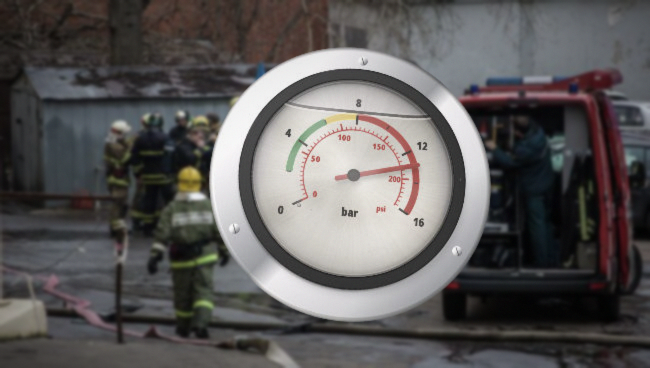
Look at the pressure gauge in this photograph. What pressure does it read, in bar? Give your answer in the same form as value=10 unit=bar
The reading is value=13 unit=bar
